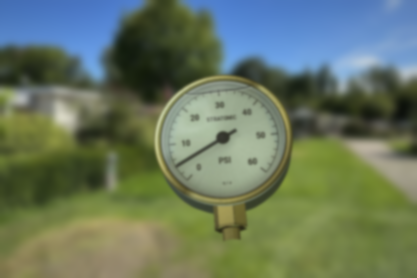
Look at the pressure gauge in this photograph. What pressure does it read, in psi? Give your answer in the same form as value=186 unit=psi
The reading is value=4 unit=psi
